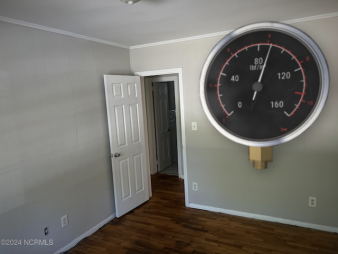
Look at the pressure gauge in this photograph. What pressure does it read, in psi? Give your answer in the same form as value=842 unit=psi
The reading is value=90 unit=psi
